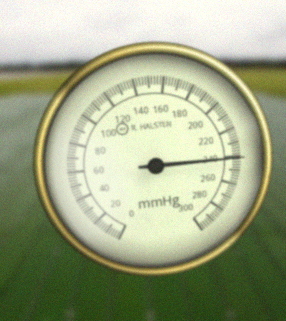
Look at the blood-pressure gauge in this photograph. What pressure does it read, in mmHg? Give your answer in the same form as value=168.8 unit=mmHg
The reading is value=240 unit=mmHg
